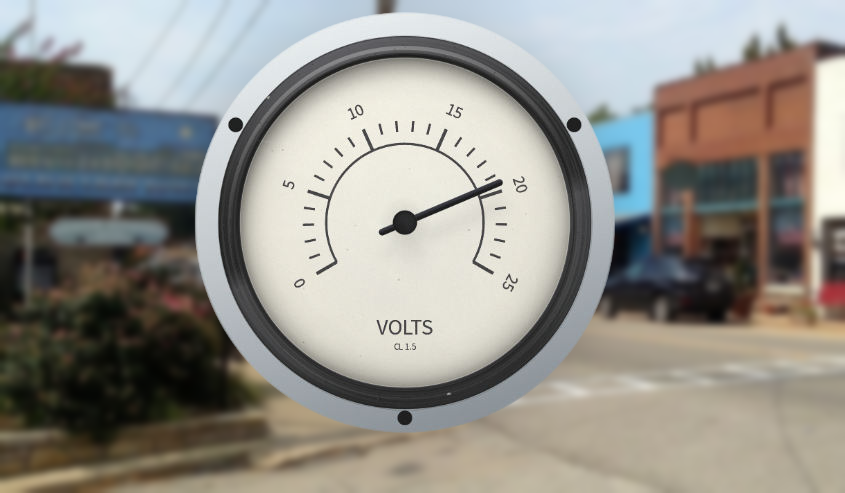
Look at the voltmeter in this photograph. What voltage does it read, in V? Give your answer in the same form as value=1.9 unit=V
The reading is value=19.5 unit=V
